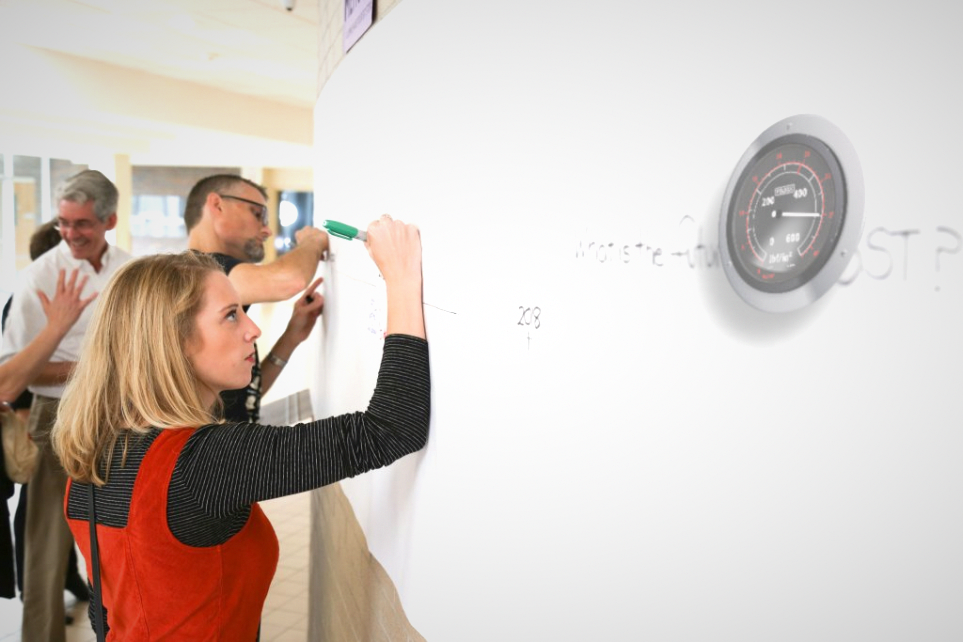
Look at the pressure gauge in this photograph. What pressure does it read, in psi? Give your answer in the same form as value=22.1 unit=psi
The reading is value=500 unit=psi
